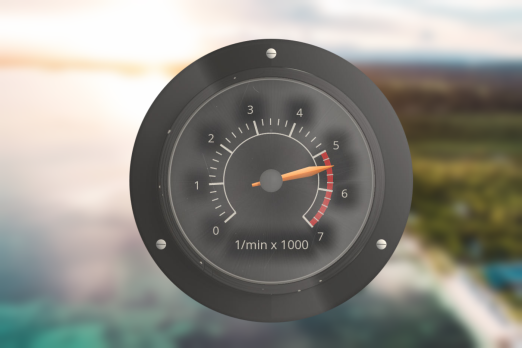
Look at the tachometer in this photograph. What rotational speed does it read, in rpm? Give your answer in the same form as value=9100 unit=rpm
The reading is value=5400 unit=rpm
